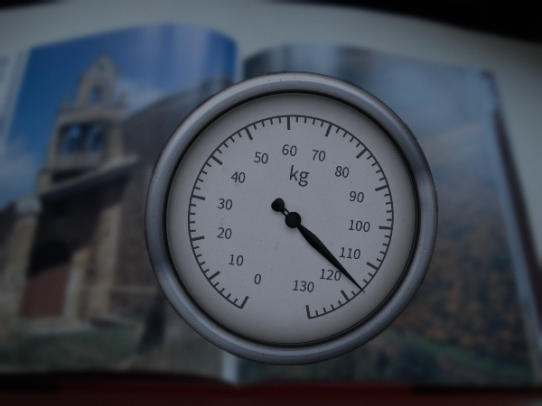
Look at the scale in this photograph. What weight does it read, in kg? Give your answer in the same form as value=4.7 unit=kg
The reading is value=116 unit=kg
